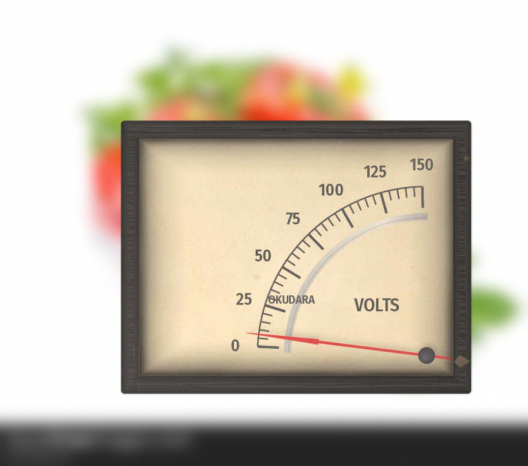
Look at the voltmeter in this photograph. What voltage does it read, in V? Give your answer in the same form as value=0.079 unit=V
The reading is value=7.5 unit=V
